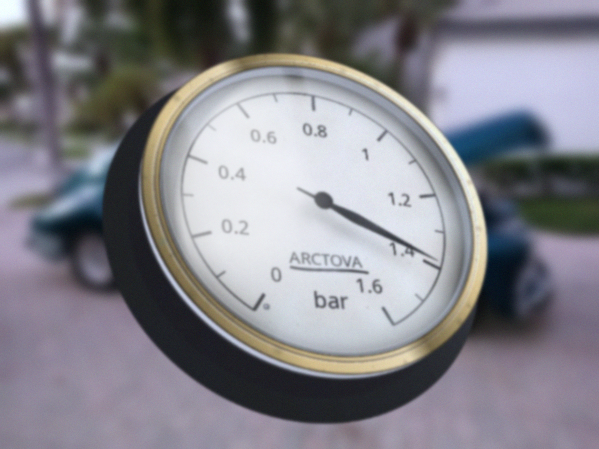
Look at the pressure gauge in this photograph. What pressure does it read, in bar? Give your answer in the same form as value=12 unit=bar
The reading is value=1.4 unit=bar
